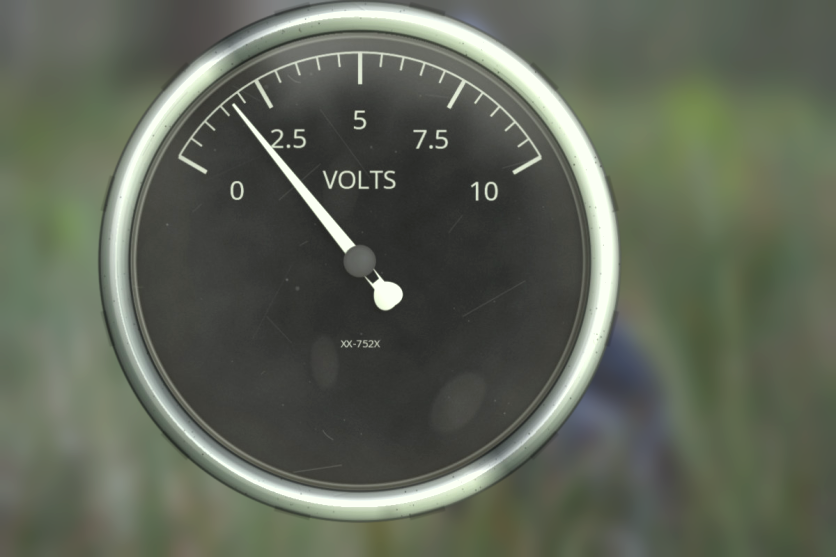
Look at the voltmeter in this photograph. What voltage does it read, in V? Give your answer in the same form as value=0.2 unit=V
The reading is value=1.75 unit=V
